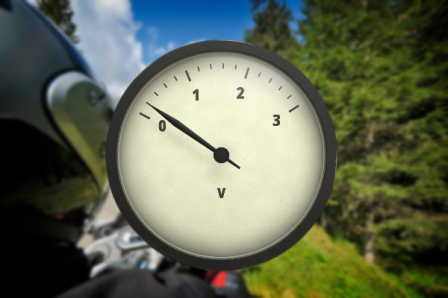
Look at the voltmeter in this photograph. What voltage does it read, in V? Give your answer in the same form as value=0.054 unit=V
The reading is value=0.2 unit=V
